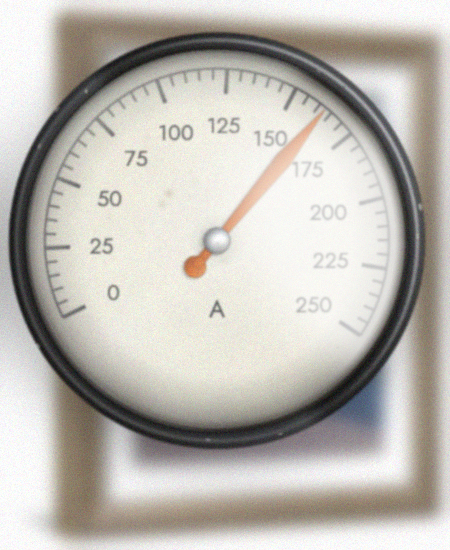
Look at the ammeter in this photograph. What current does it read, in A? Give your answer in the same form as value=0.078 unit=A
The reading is value=162.5 unit=A
